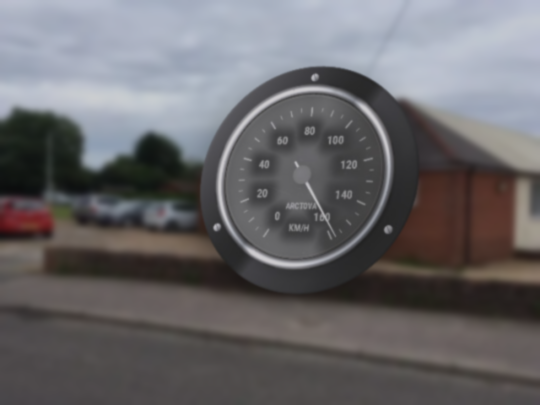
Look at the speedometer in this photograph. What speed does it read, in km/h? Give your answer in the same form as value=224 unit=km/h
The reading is value=157.5 unit=km/h
